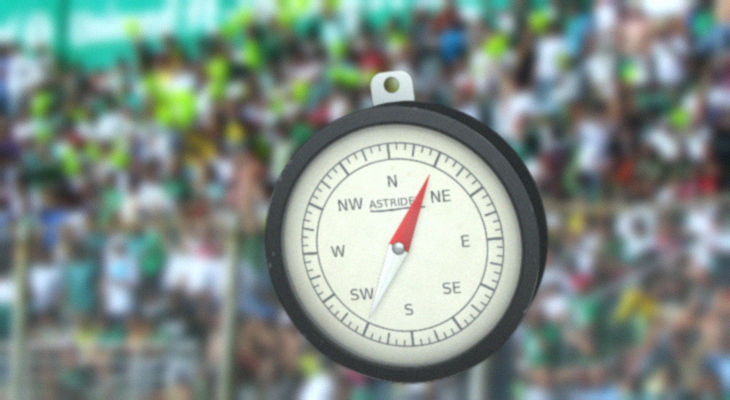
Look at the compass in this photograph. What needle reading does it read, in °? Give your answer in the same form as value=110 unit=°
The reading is value=30 unit=°
